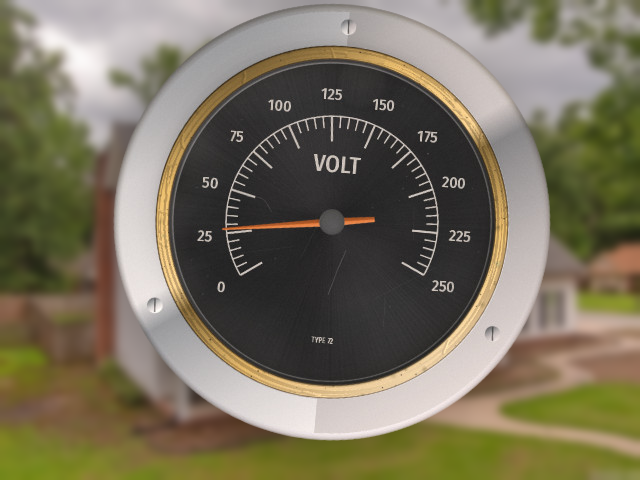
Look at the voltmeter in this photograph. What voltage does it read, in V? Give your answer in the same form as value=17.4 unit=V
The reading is value=27.5 unit=V
